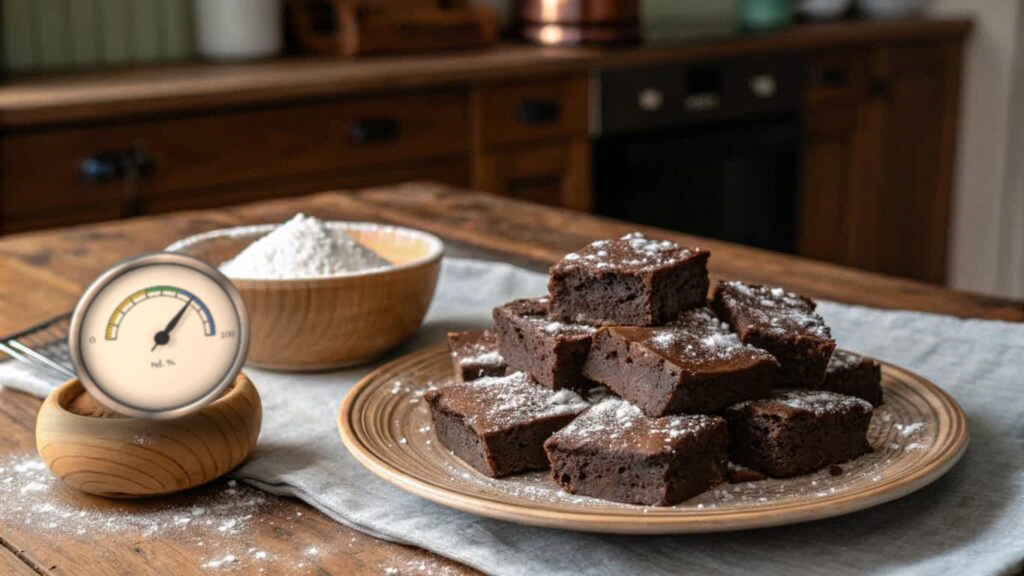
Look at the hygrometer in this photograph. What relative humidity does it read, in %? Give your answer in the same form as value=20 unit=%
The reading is value=70 unit=%
